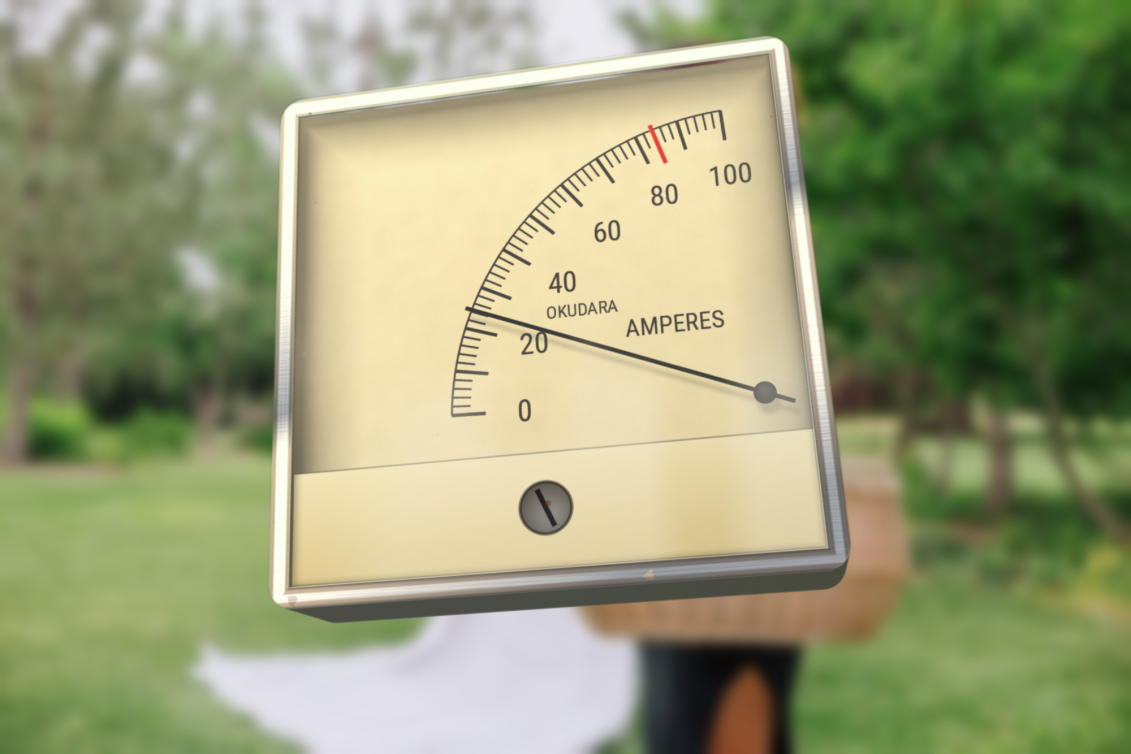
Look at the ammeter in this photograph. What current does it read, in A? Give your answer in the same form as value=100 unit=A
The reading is value=24 unit=A
